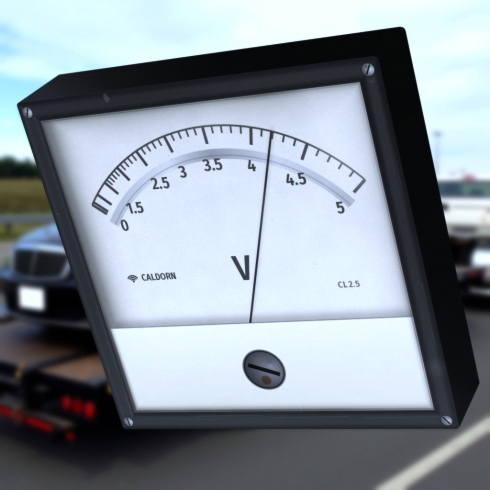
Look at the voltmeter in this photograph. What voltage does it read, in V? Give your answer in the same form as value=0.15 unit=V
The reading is value=4.2 unit=V
